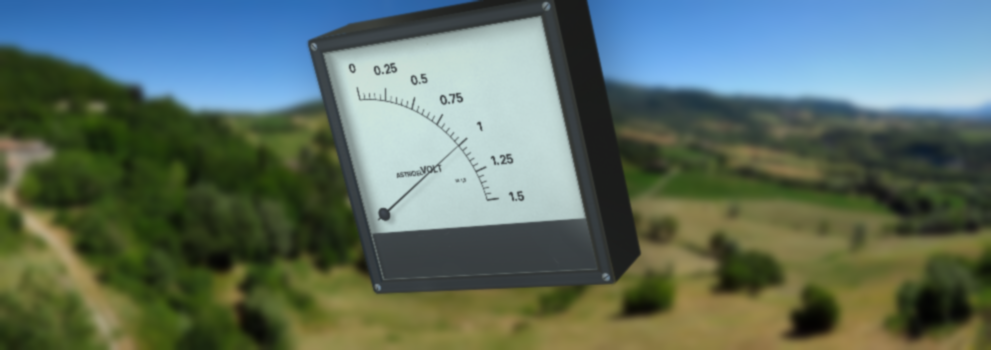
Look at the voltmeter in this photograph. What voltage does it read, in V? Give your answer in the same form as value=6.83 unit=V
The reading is value=1 unit=V
